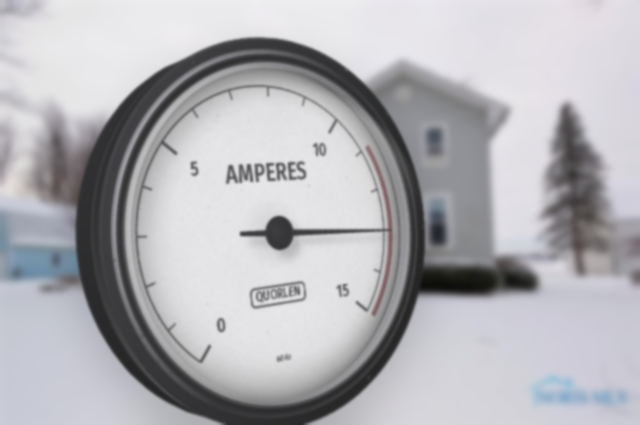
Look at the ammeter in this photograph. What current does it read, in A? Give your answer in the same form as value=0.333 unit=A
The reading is value=13 unit=A
